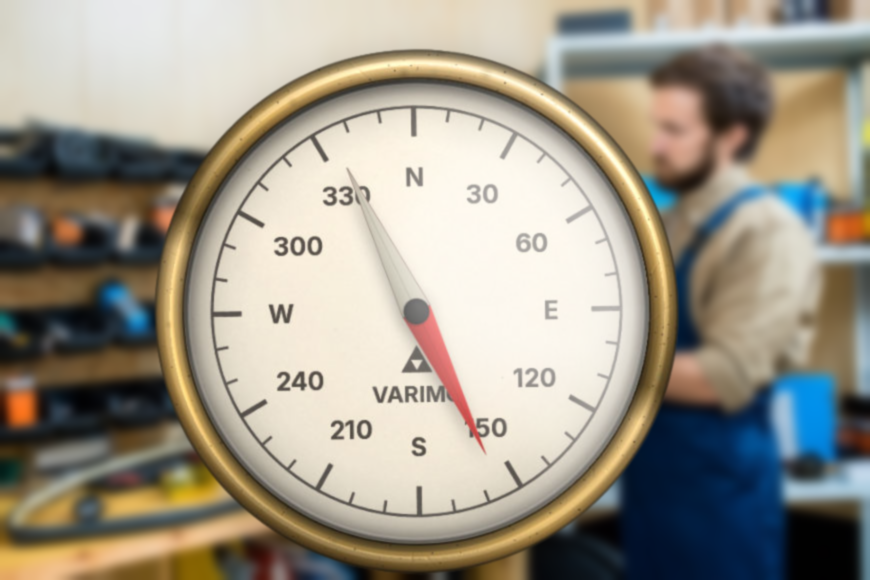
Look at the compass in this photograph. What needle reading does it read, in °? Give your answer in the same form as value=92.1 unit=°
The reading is value=155 unit=°
